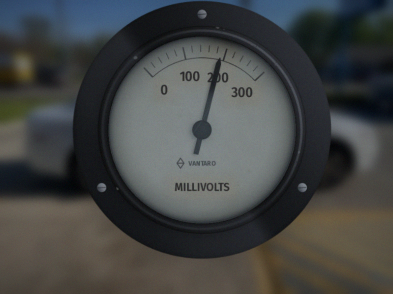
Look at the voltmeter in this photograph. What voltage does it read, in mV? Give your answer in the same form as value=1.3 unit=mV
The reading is value=190 unit=mV
